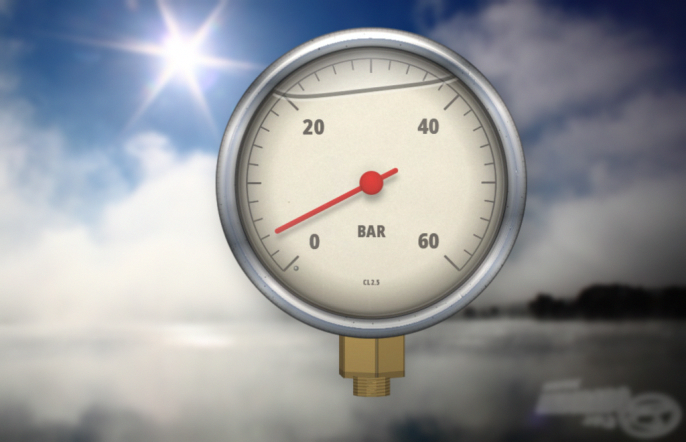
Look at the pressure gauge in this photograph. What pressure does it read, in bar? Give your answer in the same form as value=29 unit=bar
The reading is value=4 unit=bar
